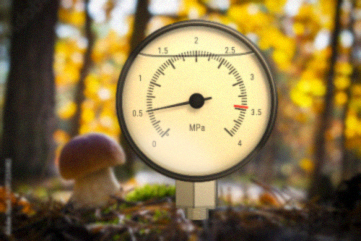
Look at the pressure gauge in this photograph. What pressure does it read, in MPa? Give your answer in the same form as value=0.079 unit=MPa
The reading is value=0.5 unit=MPa
